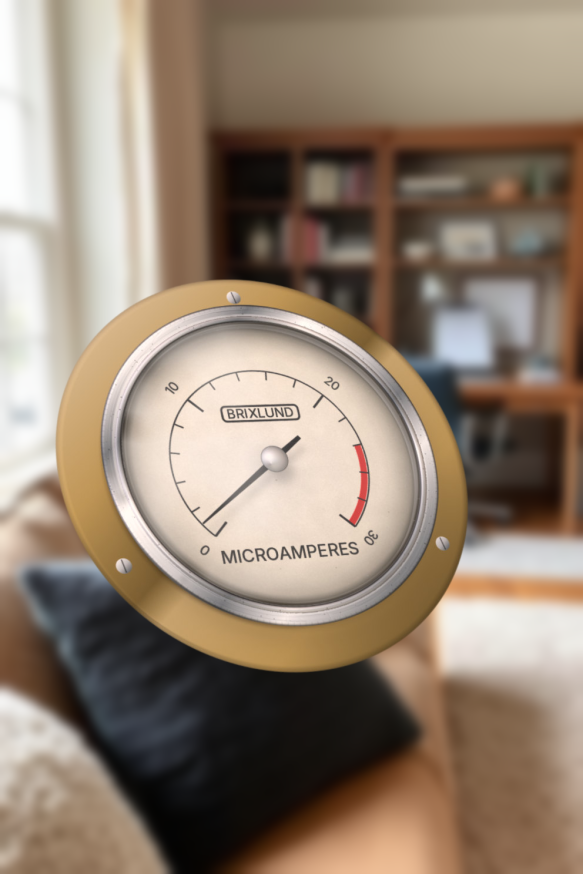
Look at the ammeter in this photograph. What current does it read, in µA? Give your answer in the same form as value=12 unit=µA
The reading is value=1 unit=µA
